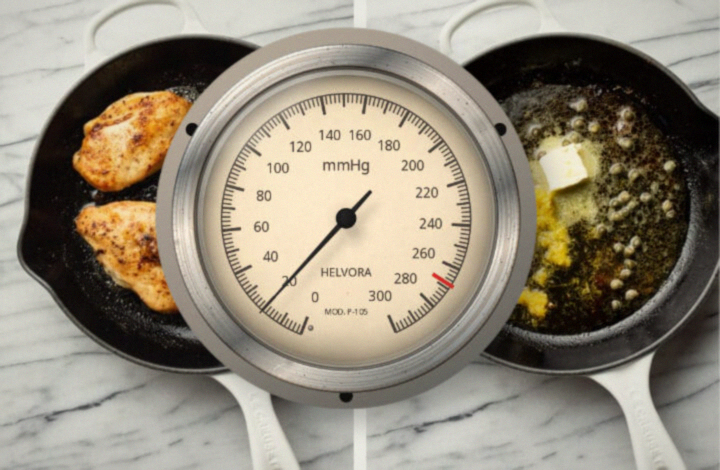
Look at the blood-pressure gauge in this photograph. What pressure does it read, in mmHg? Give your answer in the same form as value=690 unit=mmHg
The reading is value=20 unit=mmHg
